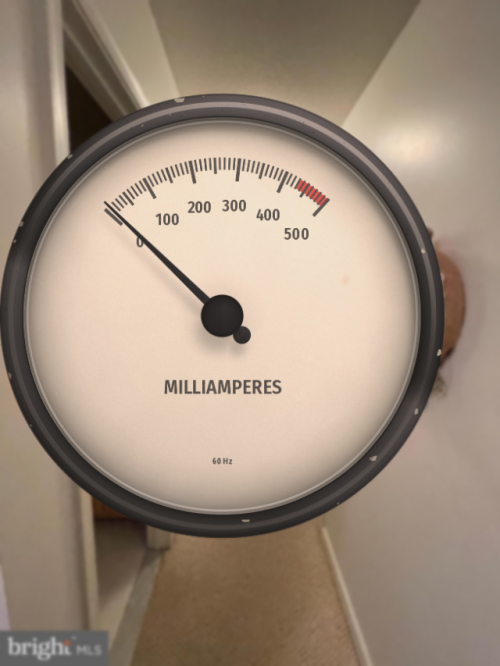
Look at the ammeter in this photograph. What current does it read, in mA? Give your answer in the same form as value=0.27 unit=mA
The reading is value=10 unit=mA
